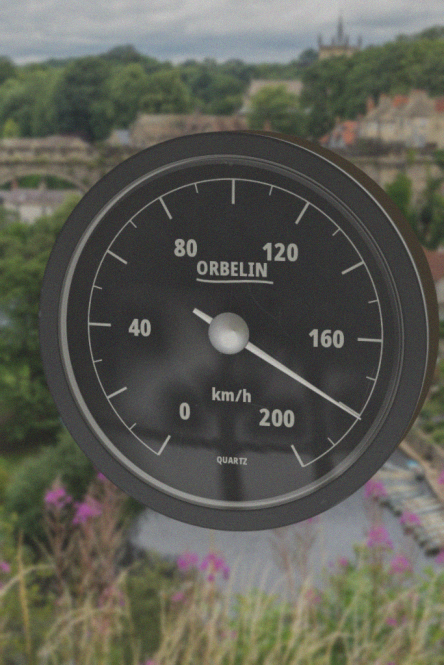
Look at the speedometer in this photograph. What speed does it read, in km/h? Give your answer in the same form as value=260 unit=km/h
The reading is value=180 unit=km/h
